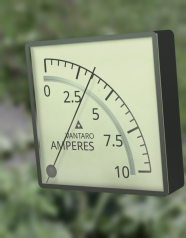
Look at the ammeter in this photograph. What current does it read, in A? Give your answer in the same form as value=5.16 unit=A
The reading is value=3.5 unit=A
